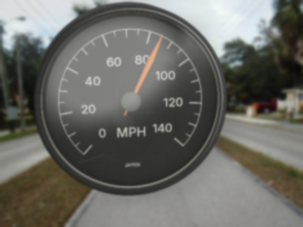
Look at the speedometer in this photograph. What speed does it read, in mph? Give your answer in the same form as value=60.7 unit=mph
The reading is value=85 unit=mph
